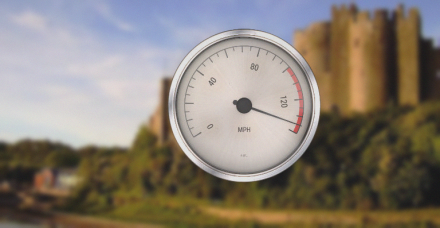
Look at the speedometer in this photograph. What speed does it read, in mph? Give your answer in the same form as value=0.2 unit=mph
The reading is value=135 unit=mph
